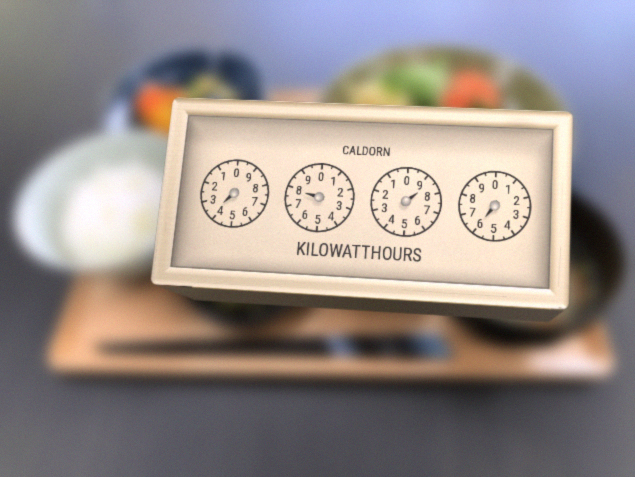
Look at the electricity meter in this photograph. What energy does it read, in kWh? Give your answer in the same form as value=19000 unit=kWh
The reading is value=3786 unit=kWh
